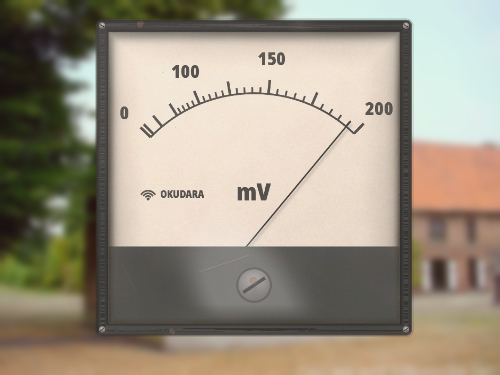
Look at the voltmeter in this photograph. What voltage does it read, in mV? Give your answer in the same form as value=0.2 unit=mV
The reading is value=195 unit=mV
